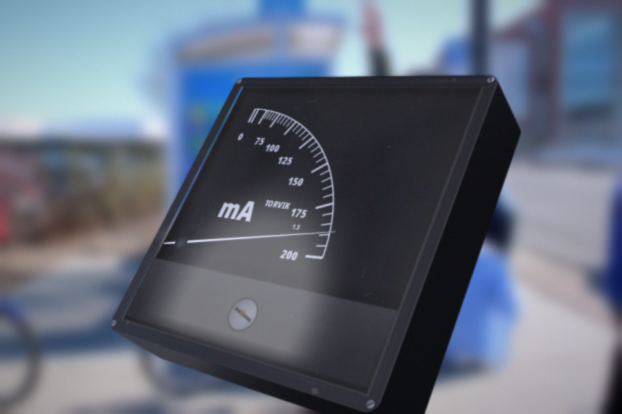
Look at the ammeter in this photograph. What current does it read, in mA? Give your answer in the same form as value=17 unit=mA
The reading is value=190 unit=mA
